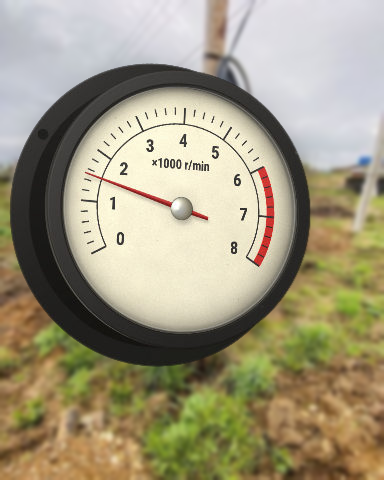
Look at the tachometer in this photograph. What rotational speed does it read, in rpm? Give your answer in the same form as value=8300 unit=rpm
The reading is value=1500 unit=rpm
